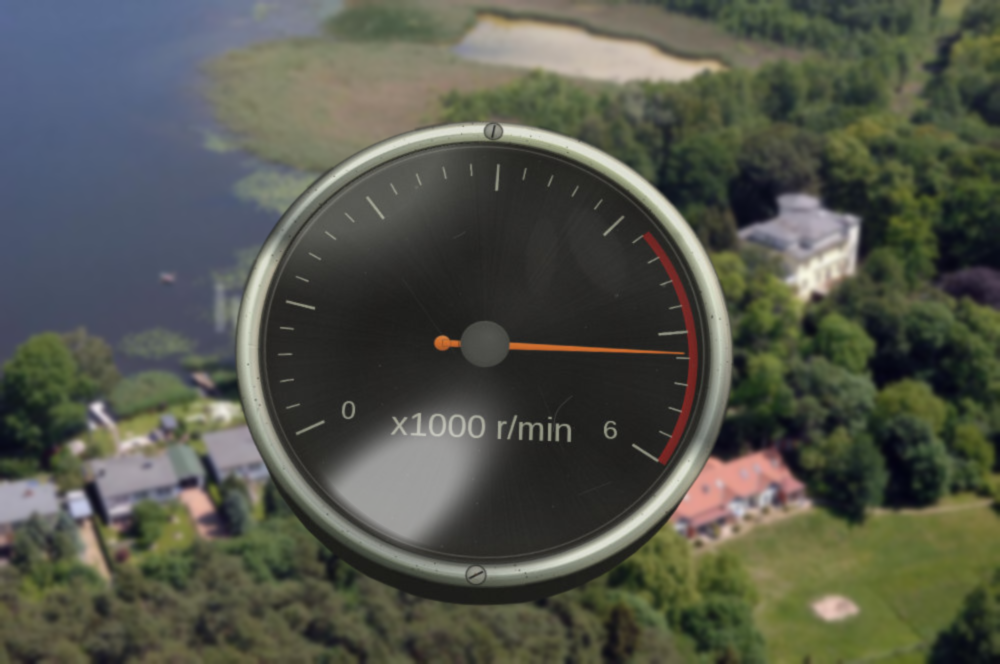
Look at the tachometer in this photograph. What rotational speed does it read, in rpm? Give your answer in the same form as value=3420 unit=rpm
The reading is value=5200 unit=rpm
